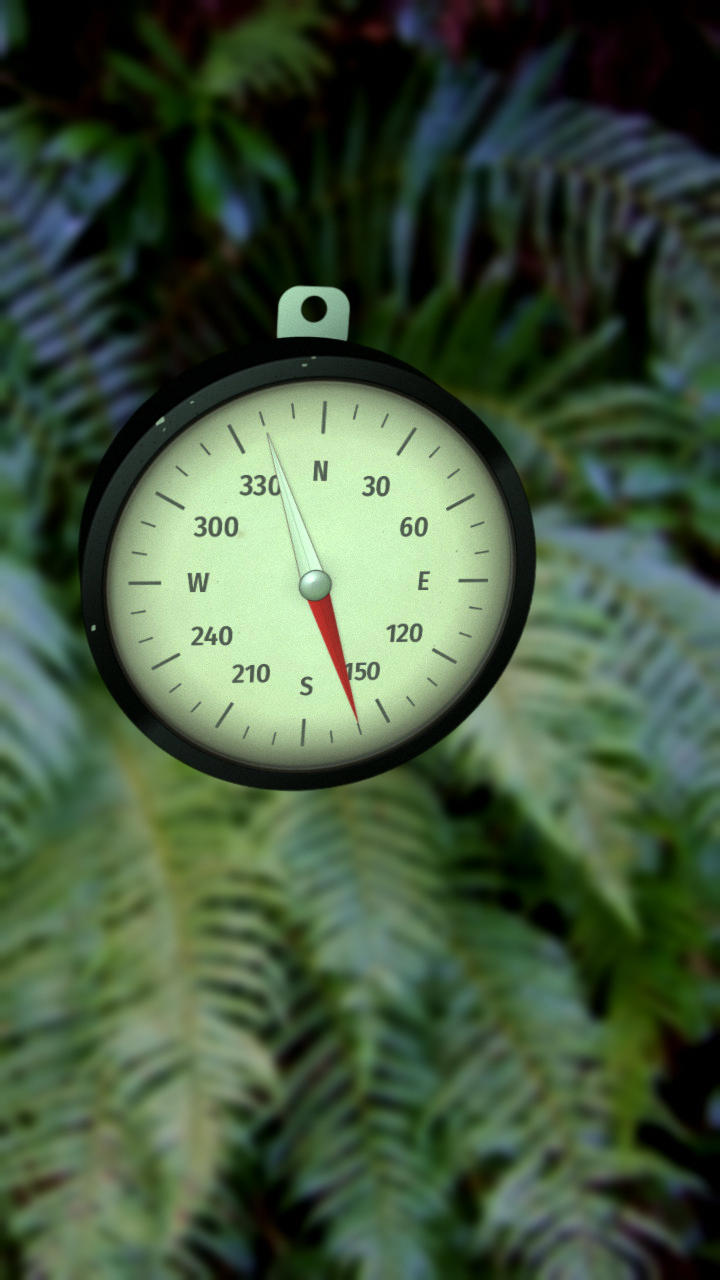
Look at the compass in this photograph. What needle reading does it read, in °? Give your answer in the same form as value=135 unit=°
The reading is value=160 unit=°
